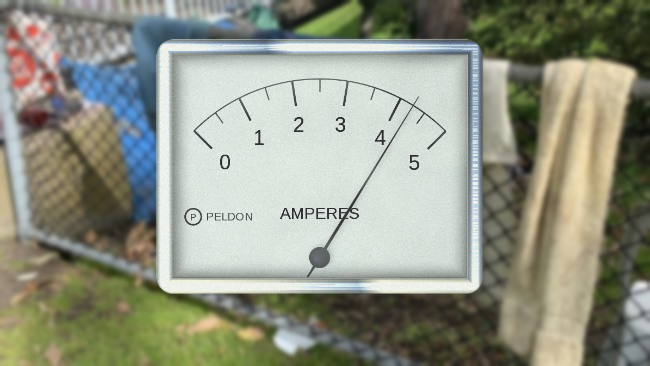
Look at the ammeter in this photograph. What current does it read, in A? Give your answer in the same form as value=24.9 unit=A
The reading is value=4.25 unit=A
